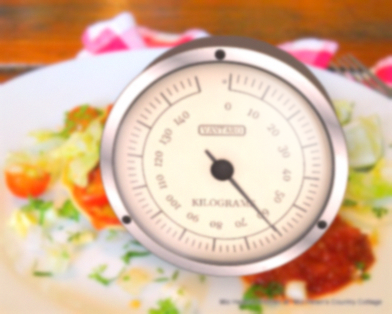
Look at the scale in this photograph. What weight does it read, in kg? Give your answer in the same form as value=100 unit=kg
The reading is value=60 unit=kg
